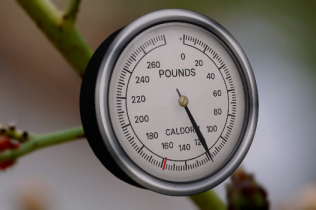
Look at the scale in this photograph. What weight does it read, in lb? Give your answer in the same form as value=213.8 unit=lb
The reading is value=120 unit=lb
